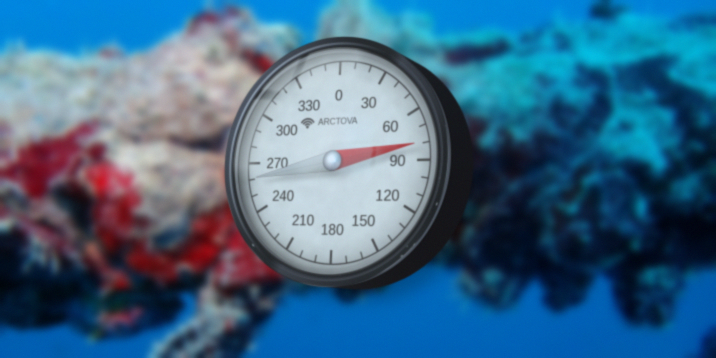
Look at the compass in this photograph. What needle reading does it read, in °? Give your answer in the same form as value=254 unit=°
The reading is value=80 unit=°
